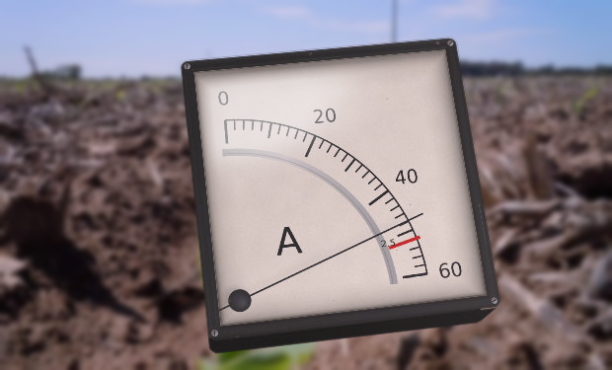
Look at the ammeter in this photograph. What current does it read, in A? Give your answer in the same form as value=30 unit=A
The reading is value=48 unit=A
